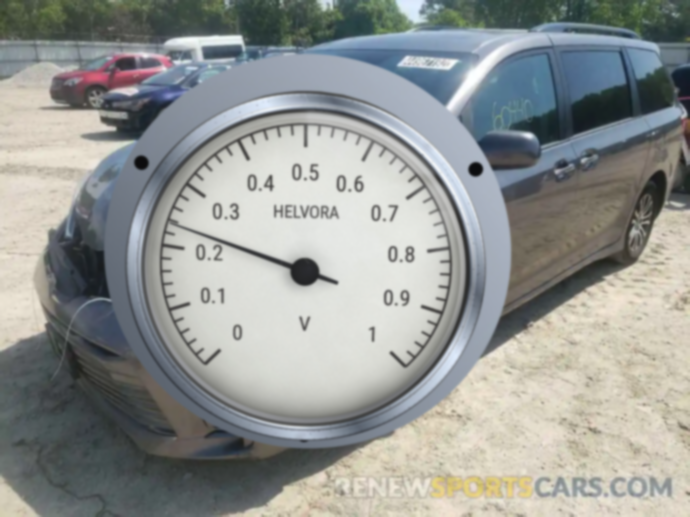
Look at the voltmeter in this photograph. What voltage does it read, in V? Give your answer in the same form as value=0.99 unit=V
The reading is value=0.24 unit=V
